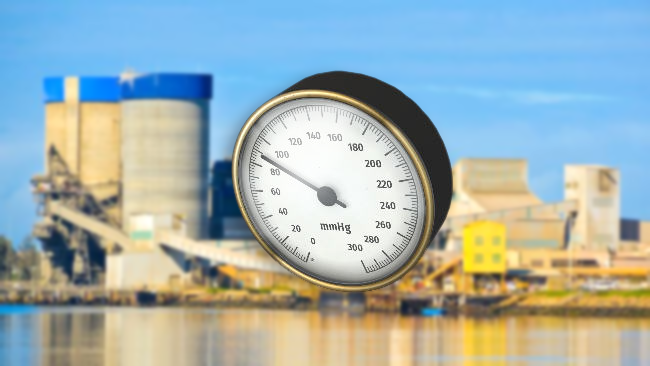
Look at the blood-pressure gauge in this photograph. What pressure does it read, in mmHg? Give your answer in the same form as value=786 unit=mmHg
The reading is value=90 unit=mmHg
